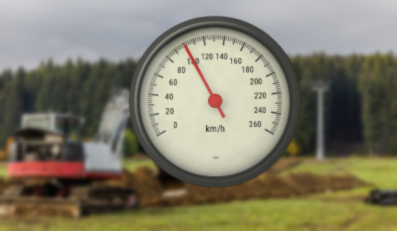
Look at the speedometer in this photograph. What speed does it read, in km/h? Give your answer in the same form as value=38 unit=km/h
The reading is value=100 unit=km/h
